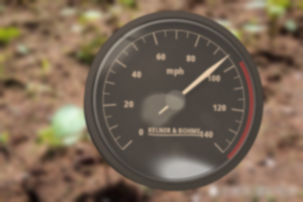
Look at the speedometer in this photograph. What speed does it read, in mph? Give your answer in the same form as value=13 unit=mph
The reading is value=95 unit=mph
